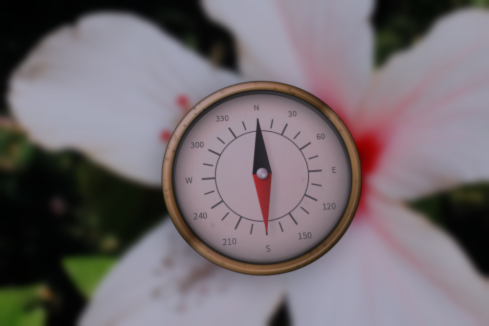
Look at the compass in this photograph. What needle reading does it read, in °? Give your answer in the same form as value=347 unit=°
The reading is value=180 unit=°
